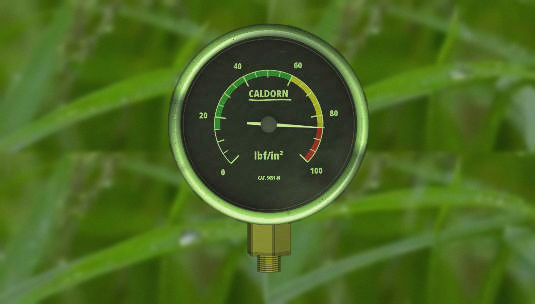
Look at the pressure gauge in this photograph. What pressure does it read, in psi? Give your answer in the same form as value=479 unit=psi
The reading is value=85 unit=psi
